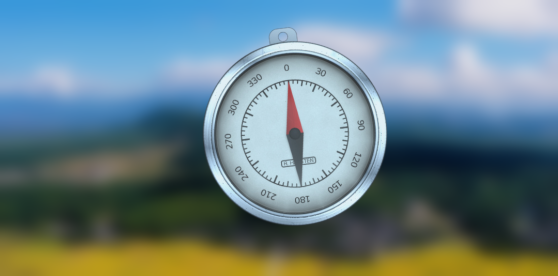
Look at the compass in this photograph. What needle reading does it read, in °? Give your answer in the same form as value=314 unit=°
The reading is value=0 unit=°
